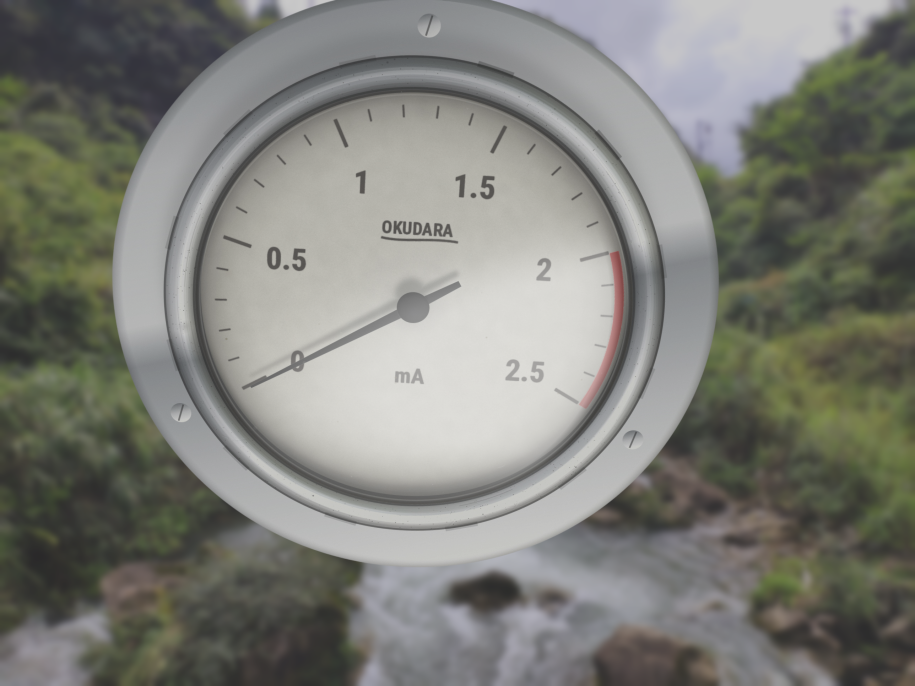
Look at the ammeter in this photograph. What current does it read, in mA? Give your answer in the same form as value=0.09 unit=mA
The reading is value=0 unit=mA
